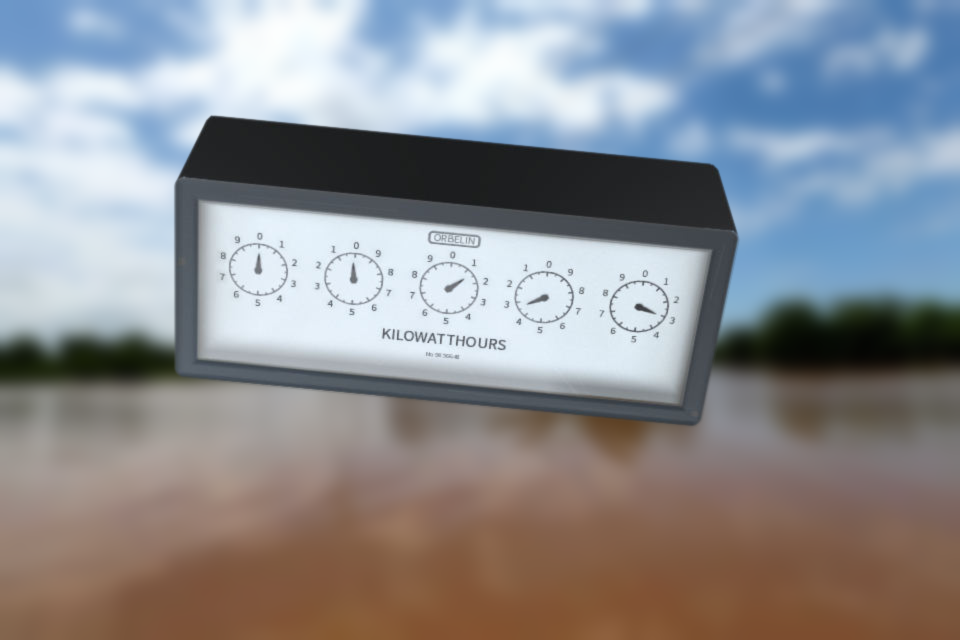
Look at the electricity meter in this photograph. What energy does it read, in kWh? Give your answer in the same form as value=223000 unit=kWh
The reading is value=133 unit=kWh
